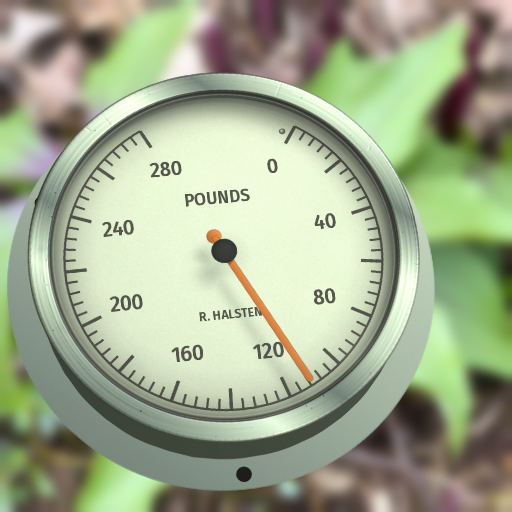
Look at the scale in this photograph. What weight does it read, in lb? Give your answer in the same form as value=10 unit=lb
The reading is value=112 unit=lb
